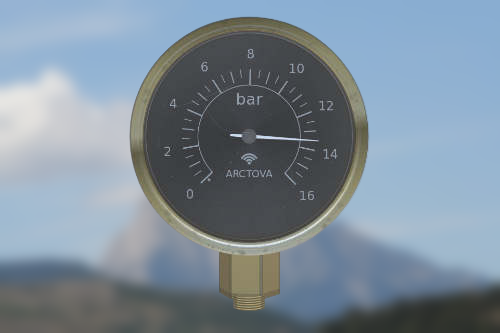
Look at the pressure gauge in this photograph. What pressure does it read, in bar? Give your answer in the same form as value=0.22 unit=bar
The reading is value=13.5 unit=bar
